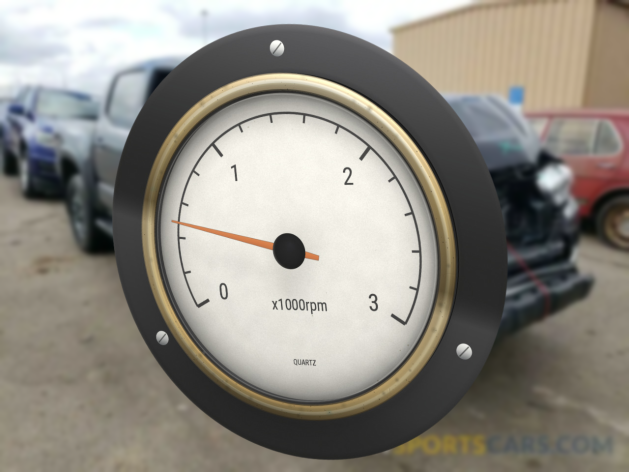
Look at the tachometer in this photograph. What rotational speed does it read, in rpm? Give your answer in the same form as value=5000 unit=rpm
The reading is value=500 unit=rpm
